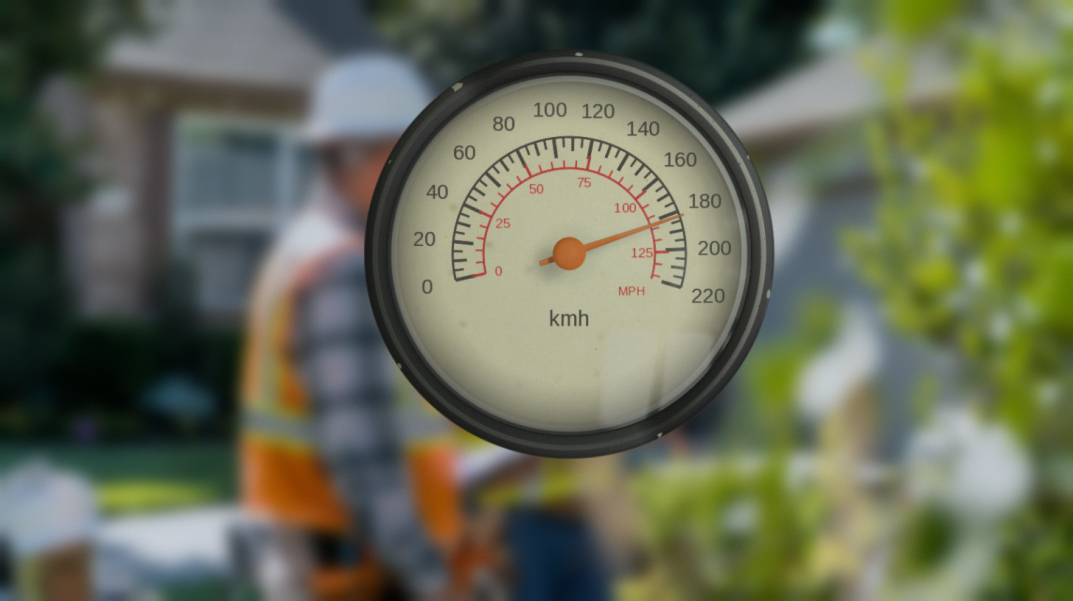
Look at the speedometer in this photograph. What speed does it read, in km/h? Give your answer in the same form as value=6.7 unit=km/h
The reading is value=182.5 unit=km/h
